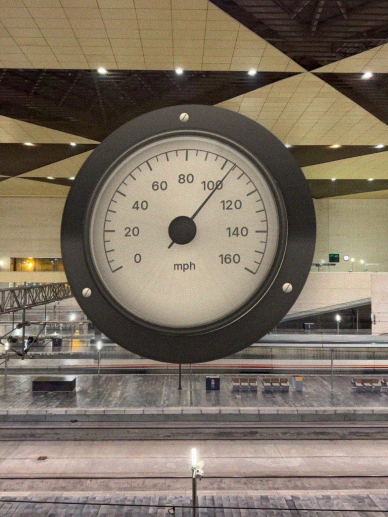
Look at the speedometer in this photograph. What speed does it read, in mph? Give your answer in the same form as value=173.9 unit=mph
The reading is value=105 unit=mph
